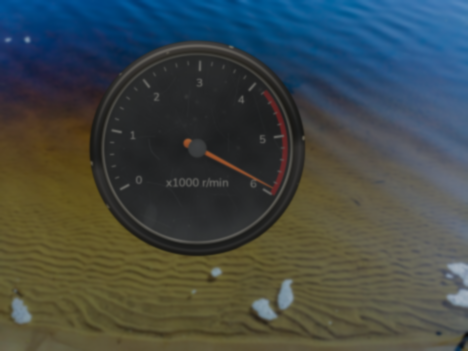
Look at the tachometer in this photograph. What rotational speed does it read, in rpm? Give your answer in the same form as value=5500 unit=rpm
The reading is value=5900 unit=rpm
